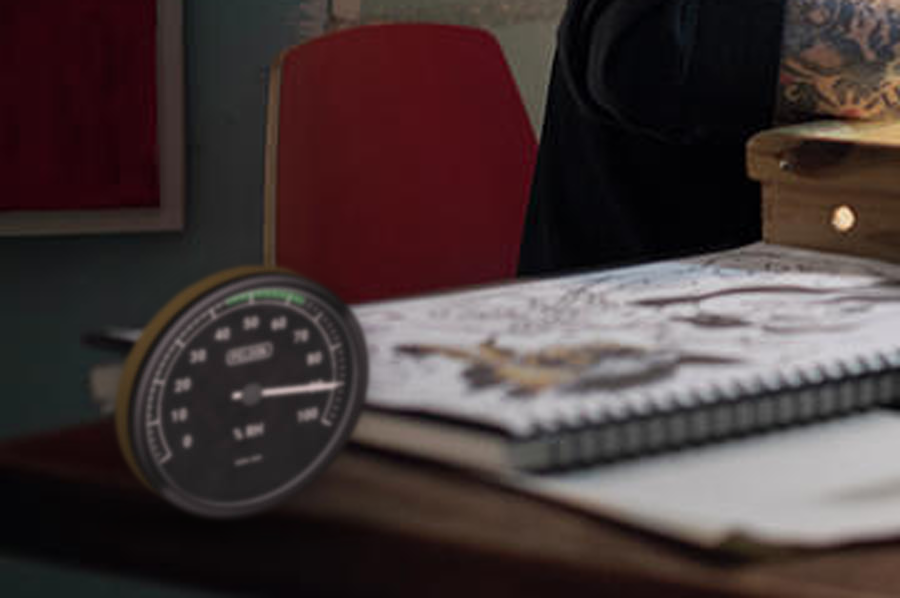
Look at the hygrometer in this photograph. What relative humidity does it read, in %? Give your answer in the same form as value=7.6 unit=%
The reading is value=90 unit=%
